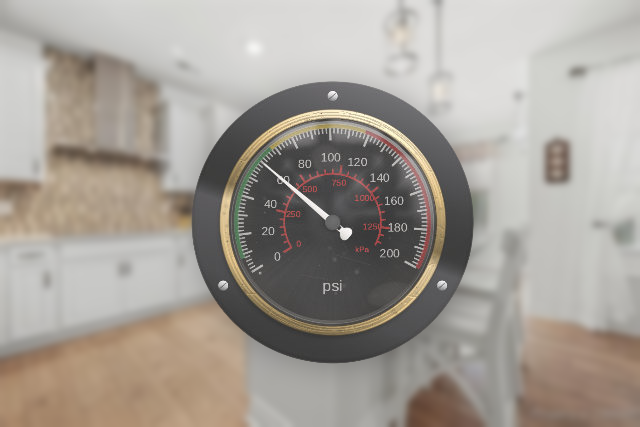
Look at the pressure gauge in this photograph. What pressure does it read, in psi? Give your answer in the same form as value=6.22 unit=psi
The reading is value=60 unit=psi
